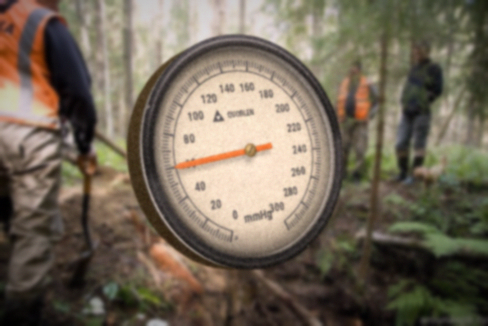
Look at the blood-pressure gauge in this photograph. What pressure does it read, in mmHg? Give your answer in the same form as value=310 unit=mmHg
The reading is value=60 unit=mmHg
